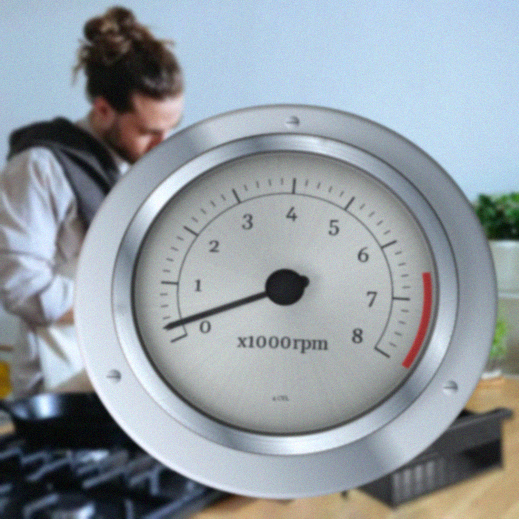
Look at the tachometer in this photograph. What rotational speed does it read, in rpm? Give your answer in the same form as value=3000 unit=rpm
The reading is value=200 unit=rpm
